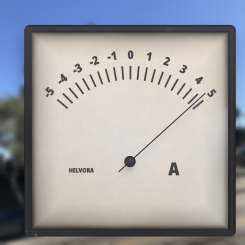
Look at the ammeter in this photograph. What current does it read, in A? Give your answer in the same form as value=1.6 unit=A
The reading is value=4.75 unit=A
